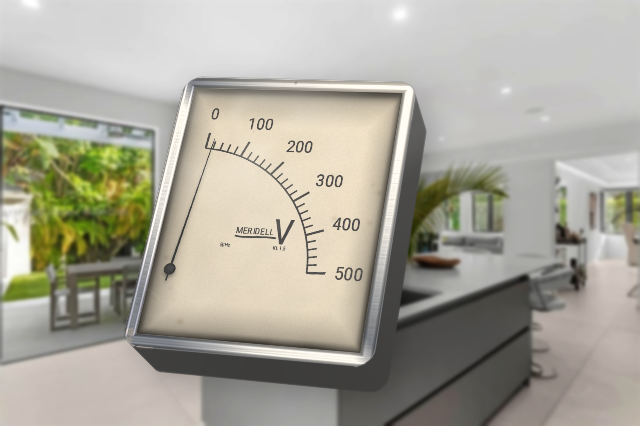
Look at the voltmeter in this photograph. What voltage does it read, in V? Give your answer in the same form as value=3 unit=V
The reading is value=20 unit=V
